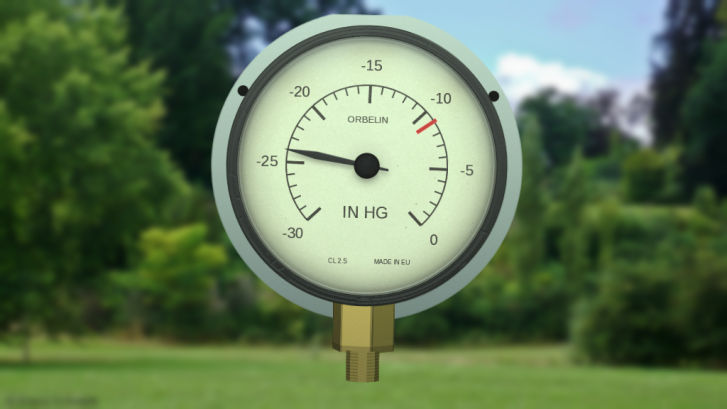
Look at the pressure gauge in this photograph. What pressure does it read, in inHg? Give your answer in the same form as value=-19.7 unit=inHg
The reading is value=-24 unit=inHg
